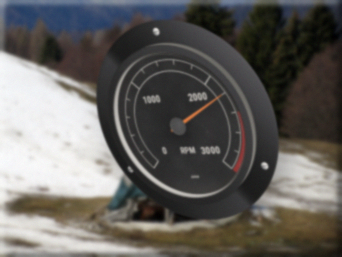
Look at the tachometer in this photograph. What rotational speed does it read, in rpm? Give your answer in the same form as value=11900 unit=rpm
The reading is value=2200 unit=rpm
